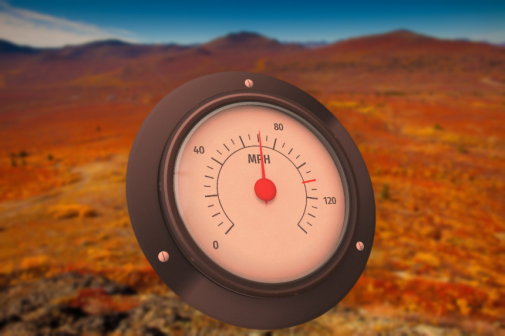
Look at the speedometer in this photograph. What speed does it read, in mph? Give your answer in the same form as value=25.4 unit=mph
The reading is value=70 unit=mph
